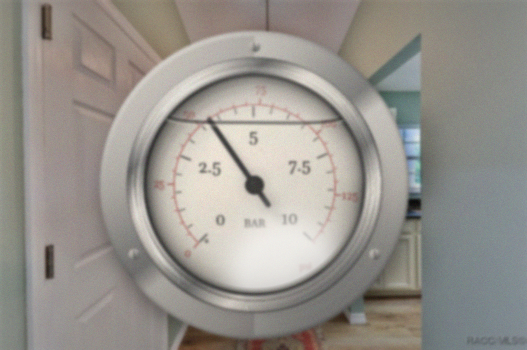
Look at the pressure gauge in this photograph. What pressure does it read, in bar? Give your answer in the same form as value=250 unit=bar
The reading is value=3.75 unit=bar
